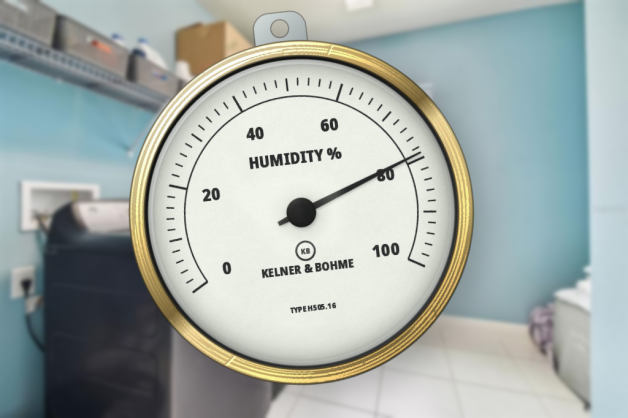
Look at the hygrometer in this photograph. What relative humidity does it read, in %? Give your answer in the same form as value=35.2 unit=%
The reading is value=79 unit=%
